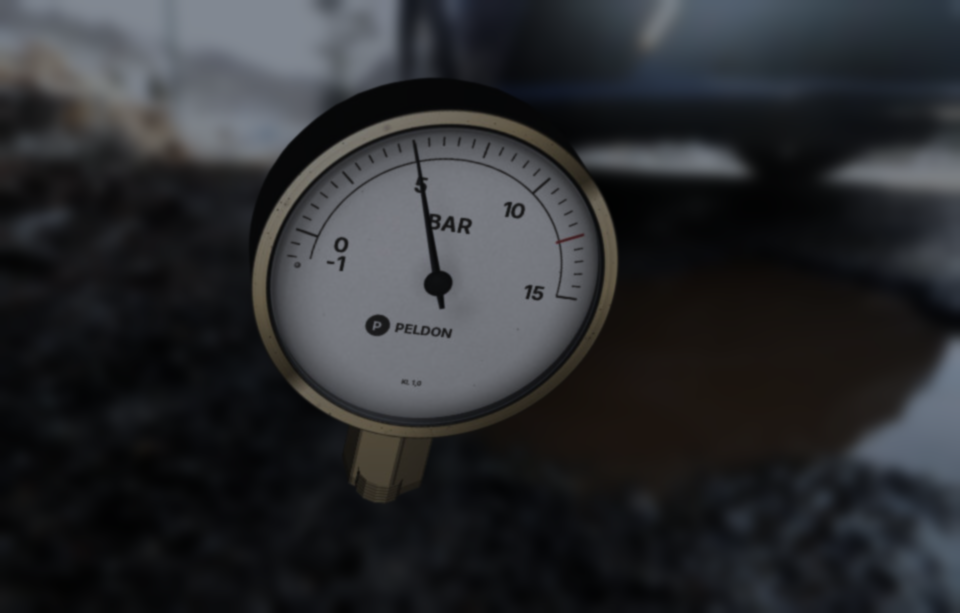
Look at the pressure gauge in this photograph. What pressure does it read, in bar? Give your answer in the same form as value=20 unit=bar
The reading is value=5 unit=bar
